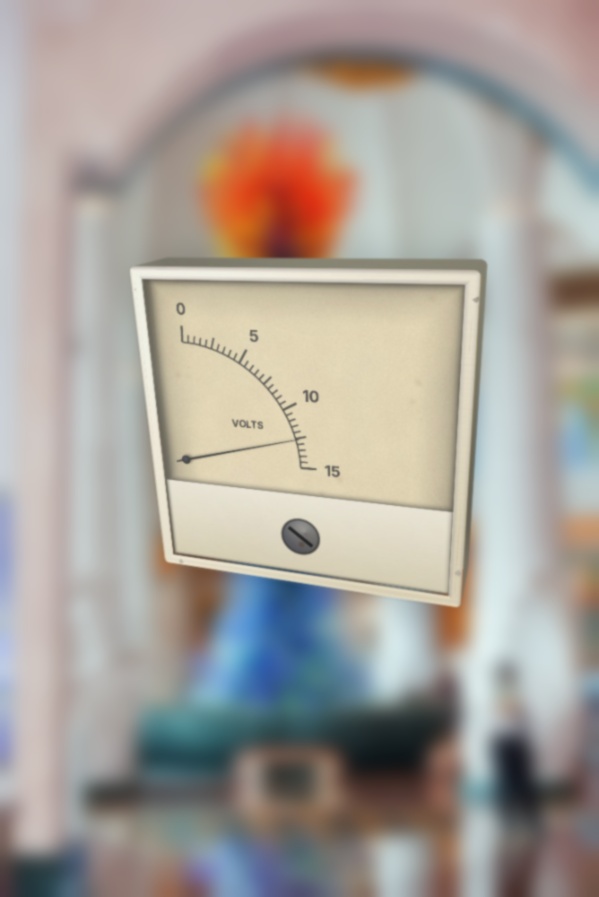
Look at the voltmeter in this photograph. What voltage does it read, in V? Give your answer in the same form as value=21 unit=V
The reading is value=12.5 unit=V
